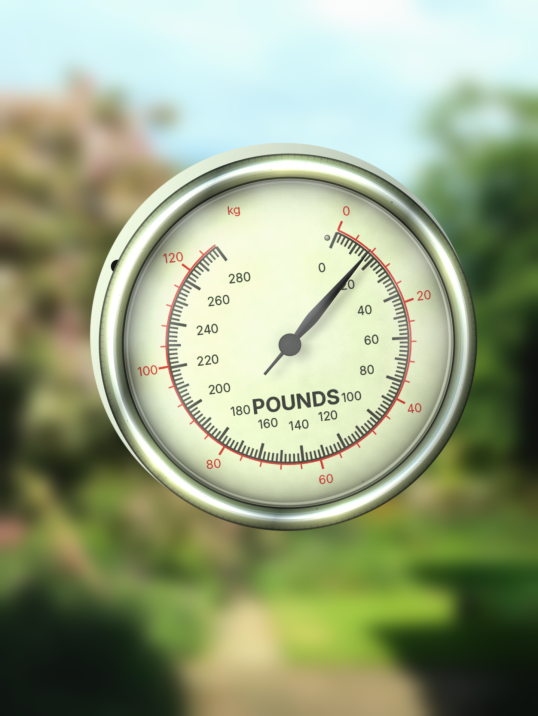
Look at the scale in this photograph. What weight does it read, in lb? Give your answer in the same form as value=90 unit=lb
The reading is value=16 unit=lb
